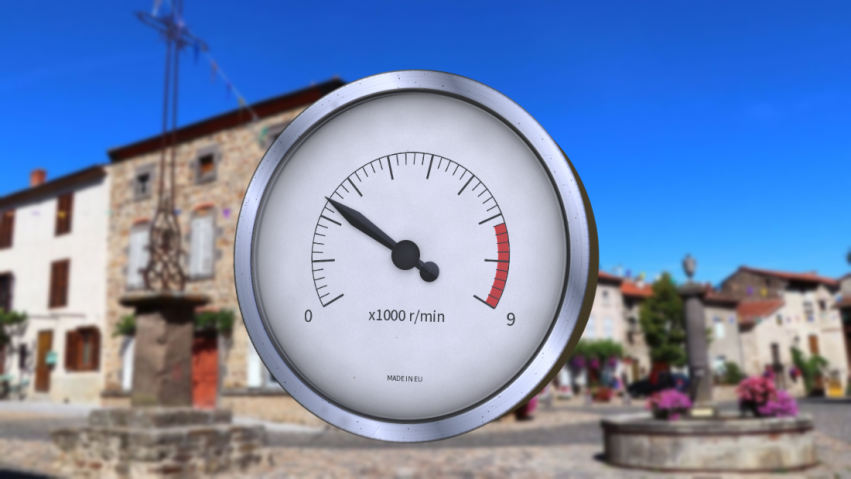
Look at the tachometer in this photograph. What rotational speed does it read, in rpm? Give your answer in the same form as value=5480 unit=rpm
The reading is value=2400 unit=rpm
